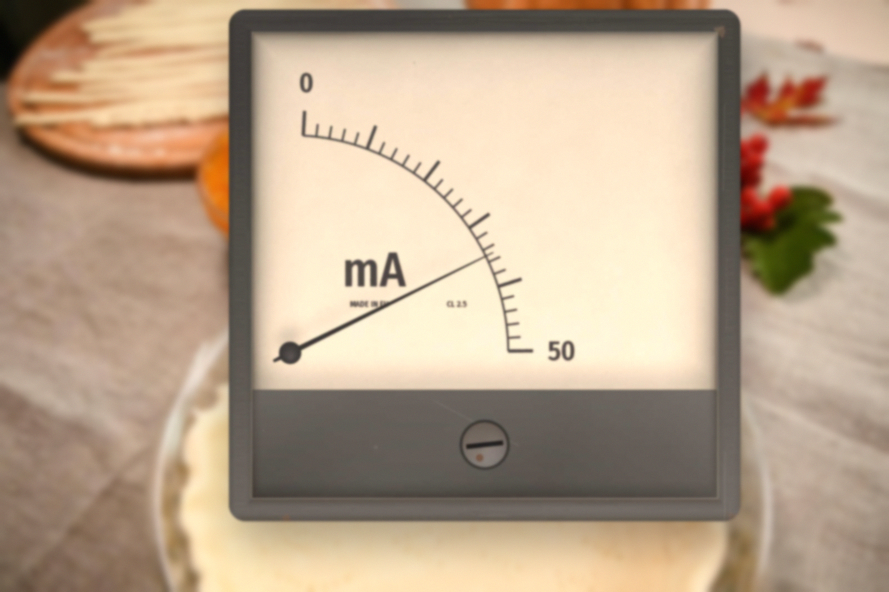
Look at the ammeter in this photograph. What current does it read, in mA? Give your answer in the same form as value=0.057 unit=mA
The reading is value=35 unit=mA
